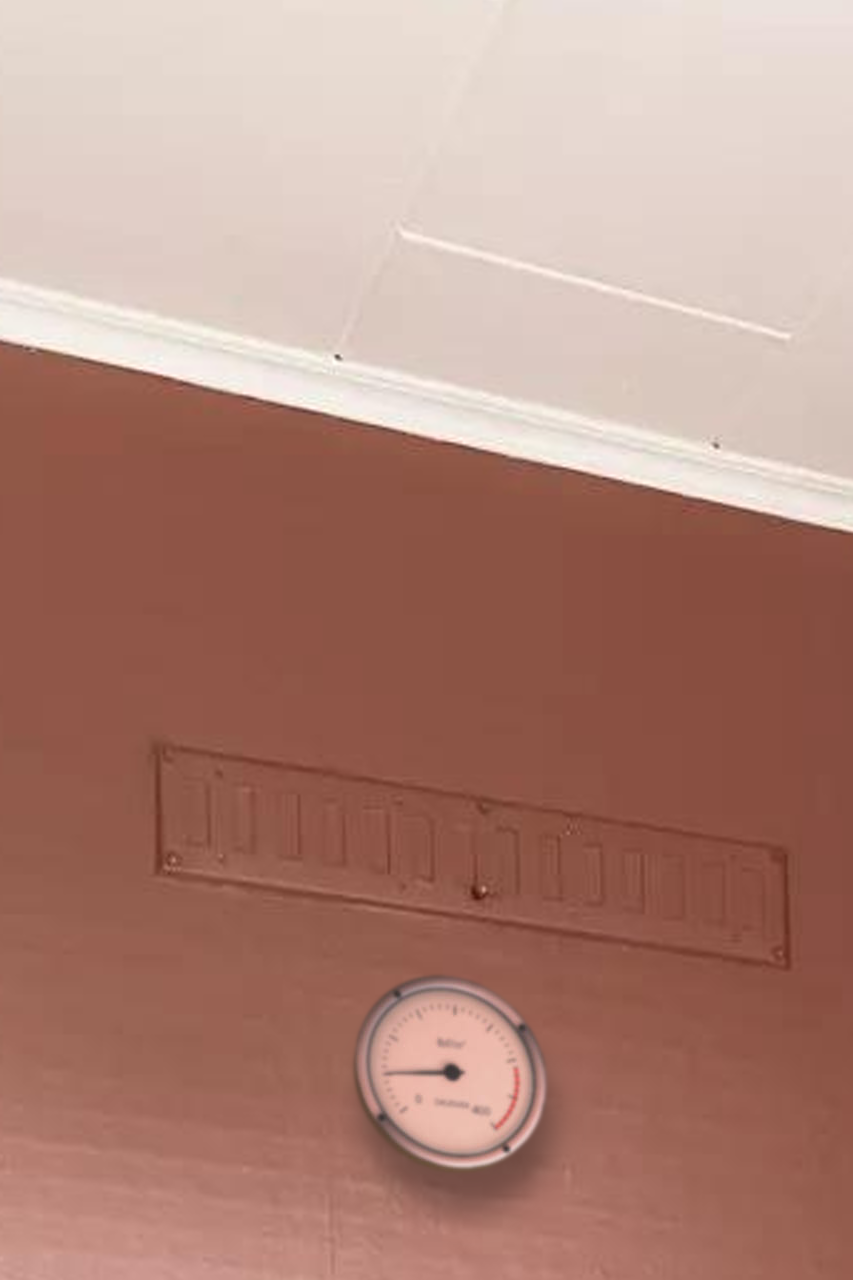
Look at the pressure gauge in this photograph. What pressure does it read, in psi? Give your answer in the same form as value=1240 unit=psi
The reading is value=50 unit=psi
